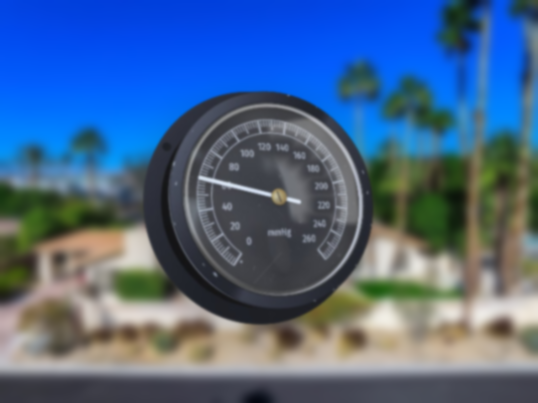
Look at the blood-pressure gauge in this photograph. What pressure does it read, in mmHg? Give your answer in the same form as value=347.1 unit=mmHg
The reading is value=60 unit=mmHg
